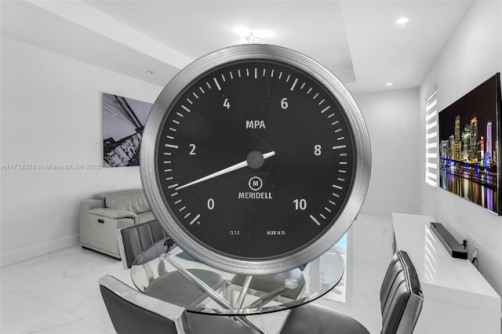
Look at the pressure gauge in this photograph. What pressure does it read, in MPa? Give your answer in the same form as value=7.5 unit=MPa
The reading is value=0.9 unit=MPa
